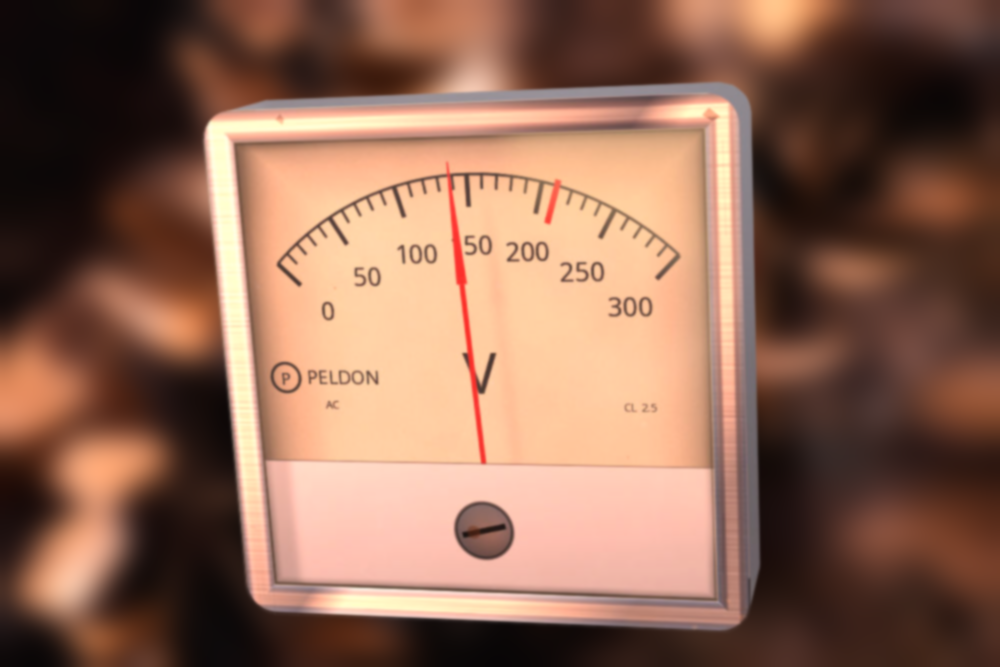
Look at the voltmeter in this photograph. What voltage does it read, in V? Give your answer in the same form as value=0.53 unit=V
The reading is value=140 unit=V
